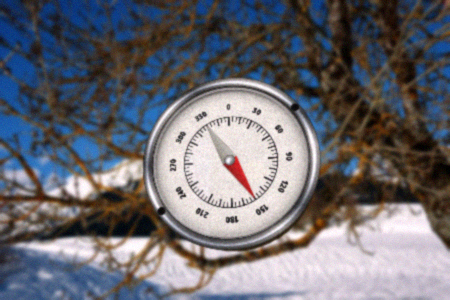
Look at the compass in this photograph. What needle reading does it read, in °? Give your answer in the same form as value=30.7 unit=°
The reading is value=150 unit=°
